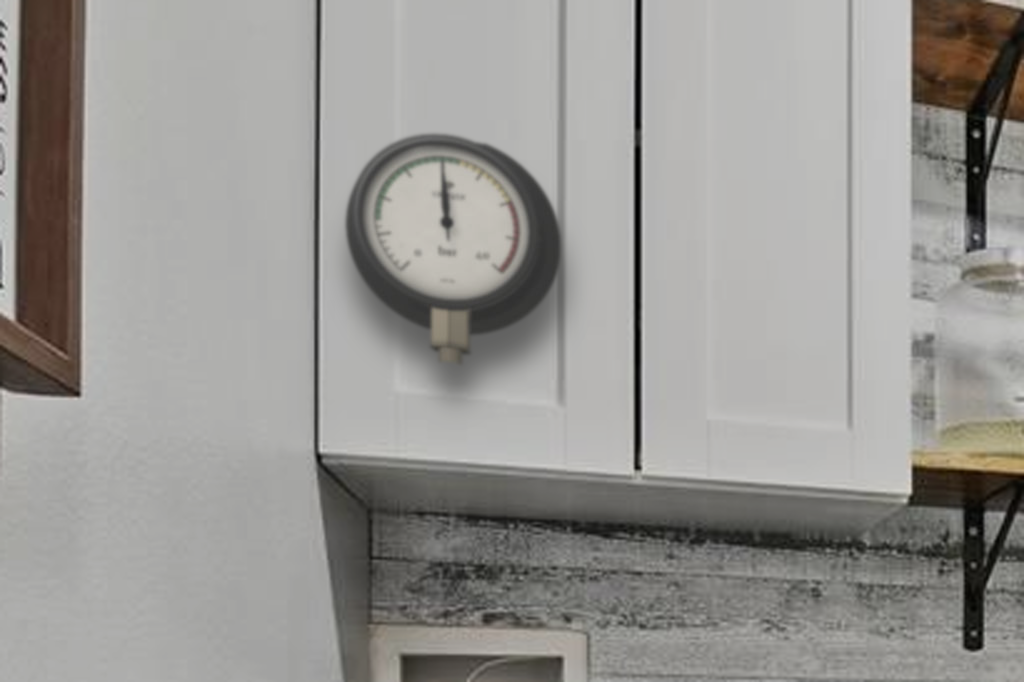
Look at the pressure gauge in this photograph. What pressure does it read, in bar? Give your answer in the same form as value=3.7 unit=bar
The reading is value=20 unit=bar
